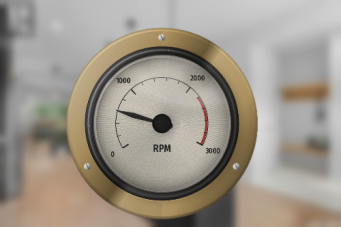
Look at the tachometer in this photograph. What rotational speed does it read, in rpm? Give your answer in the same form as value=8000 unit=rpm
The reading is value=600 unit=rpm
